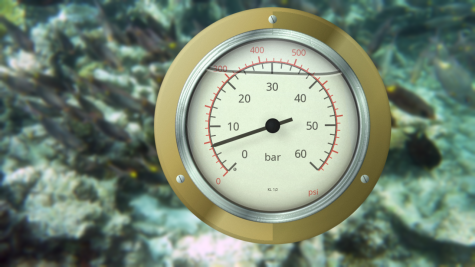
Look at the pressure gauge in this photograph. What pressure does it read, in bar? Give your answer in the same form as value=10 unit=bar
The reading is value=6 unit=bar
